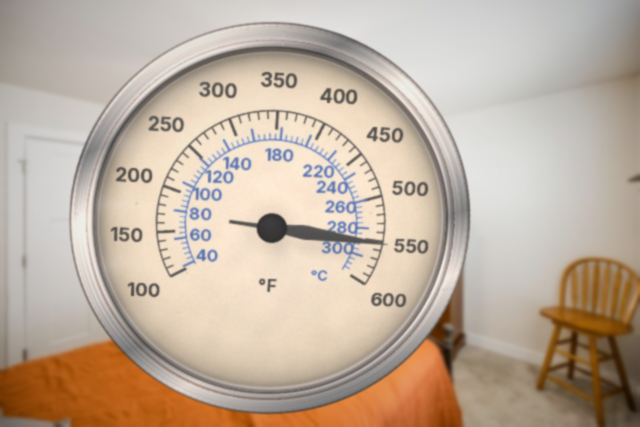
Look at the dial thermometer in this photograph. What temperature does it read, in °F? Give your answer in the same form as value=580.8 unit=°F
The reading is value=550 unit=°F
